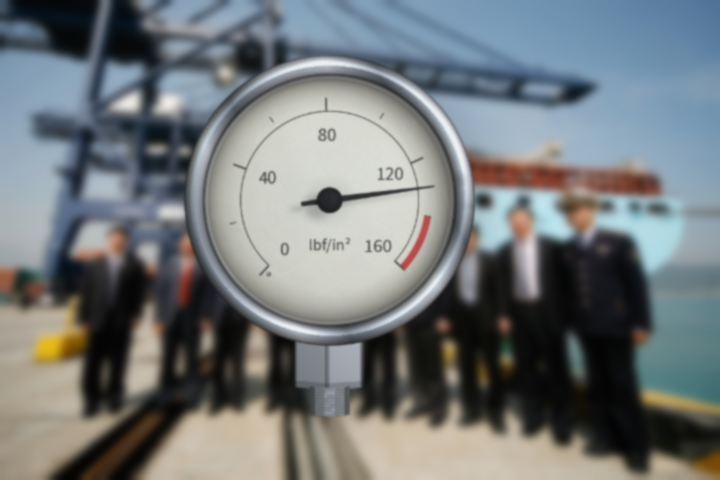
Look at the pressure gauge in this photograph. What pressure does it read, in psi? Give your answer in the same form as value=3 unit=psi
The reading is value=130 unit=psi
